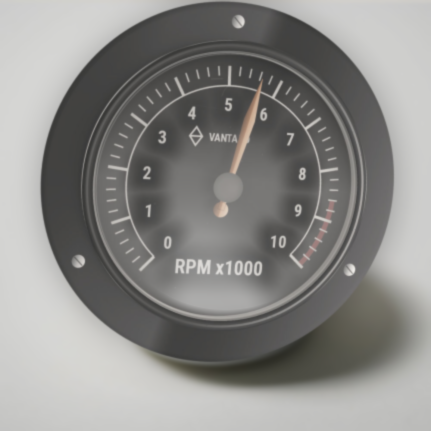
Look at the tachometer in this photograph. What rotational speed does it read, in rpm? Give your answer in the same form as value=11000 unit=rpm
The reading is value=5600 unit=rpm
